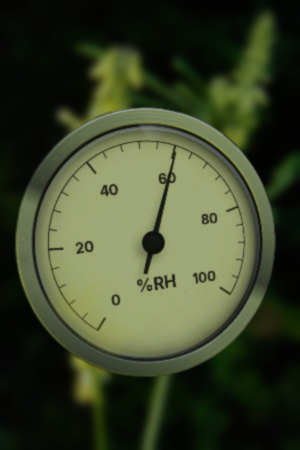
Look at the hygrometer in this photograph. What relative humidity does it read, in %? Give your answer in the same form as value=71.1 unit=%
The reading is value=60 unit=%
